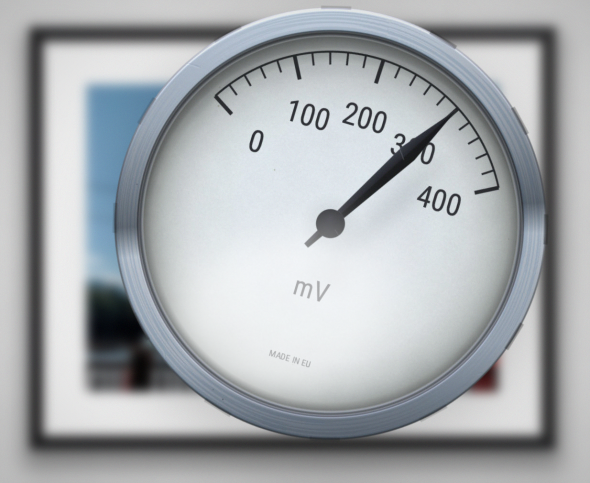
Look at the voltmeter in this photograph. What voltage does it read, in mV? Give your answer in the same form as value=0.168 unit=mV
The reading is value=300 unit=mV
